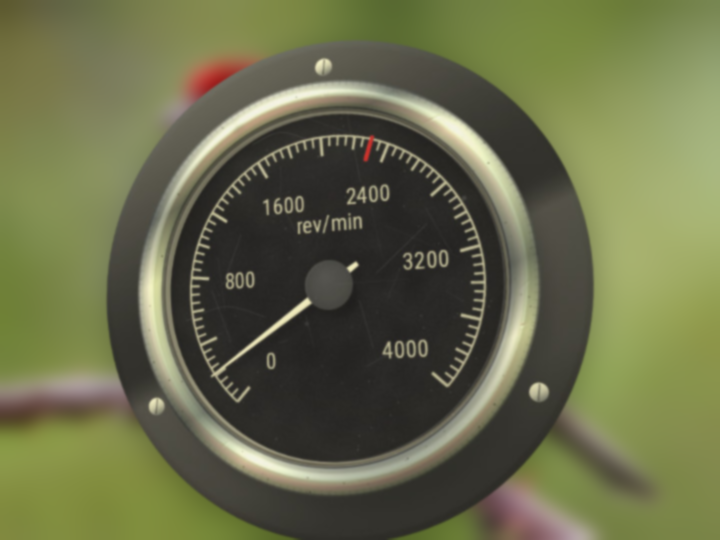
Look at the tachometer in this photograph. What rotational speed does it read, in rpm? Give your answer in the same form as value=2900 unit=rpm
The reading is value=200 unit=rpm
